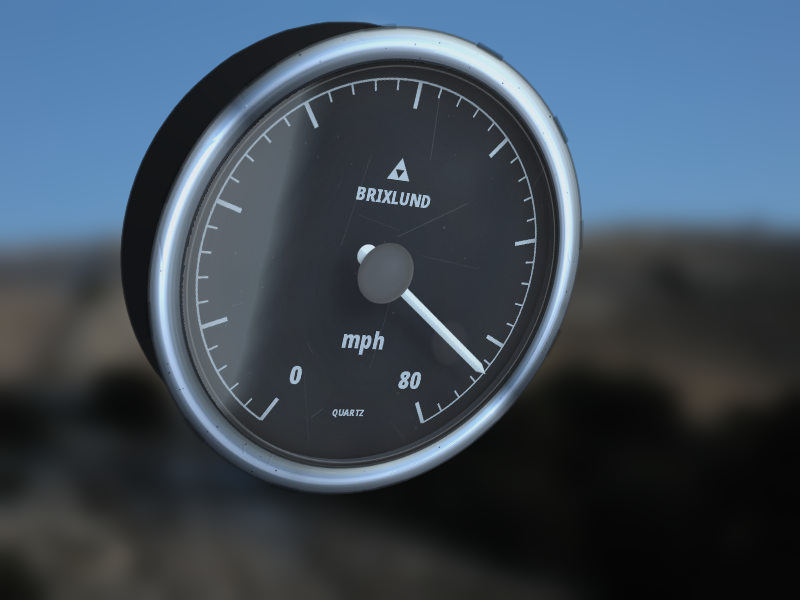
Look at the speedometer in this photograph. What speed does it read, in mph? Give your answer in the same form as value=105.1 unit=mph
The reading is value=73 unit=mph
